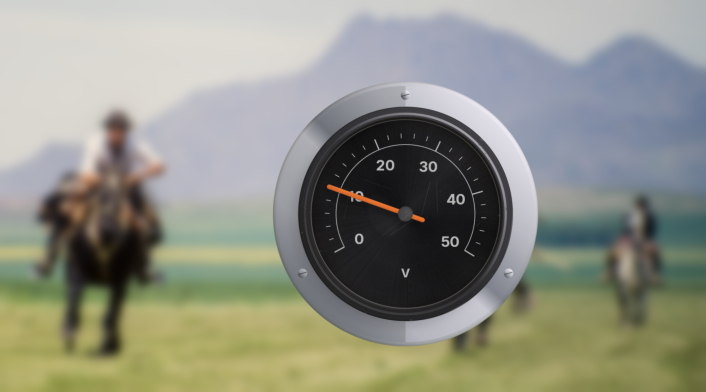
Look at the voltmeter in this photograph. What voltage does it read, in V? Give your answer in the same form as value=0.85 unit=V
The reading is value=10 unit=V
